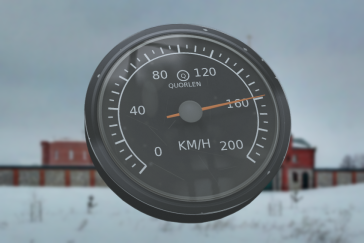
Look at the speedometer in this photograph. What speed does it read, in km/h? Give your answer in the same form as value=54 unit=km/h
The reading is value=160 unit=km/h
